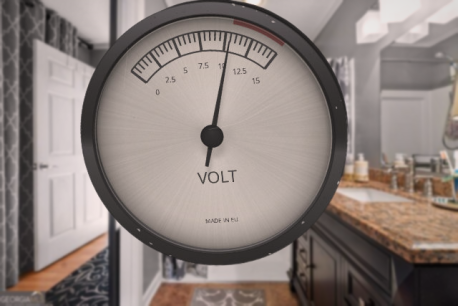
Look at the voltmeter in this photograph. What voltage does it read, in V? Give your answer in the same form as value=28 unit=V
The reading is value=10.5 unit=V
